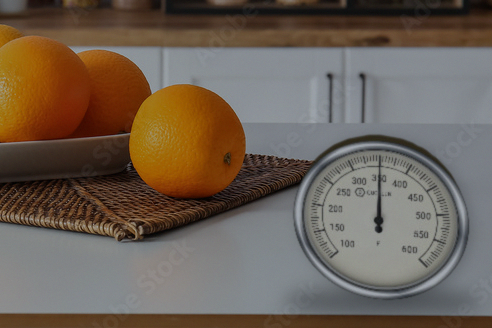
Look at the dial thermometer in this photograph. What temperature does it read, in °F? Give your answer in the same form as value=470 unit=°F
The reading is value=350 unit=°F
